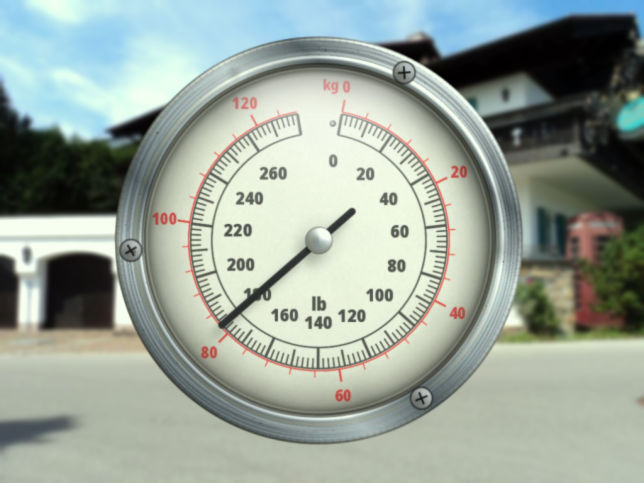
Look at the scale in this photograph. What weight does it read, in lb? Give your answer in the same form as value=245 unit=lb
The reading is value=180 unit=lb
